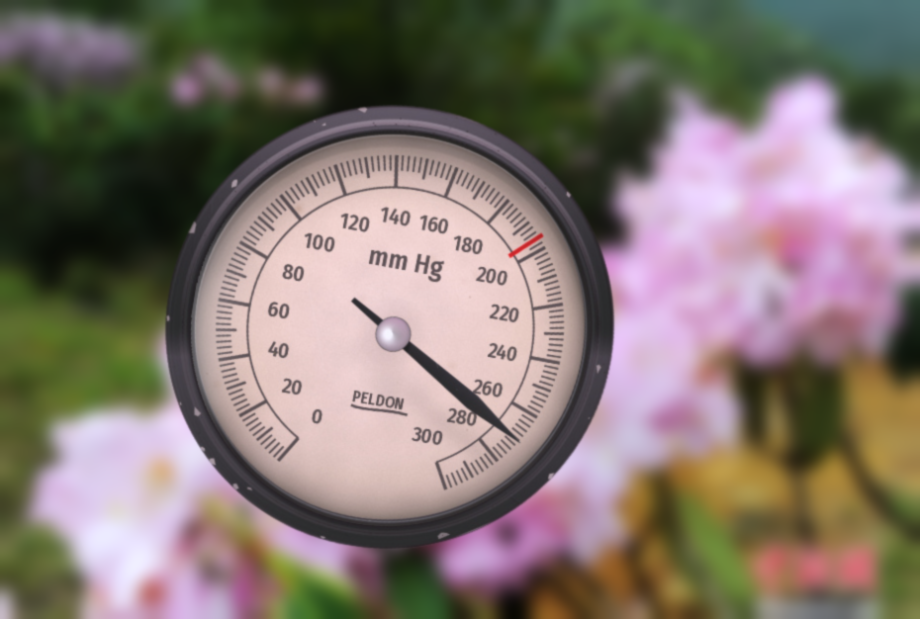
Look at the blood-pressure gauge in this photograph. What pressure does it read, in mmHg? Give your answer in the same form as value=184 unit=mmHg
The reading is value=270 unit=mmHg
